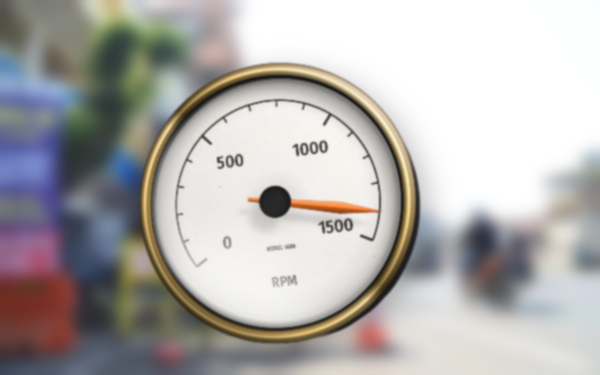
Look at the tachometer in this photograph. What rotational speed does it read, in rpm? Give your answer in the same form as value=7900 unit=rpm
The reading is value=1400 unit=rpm
